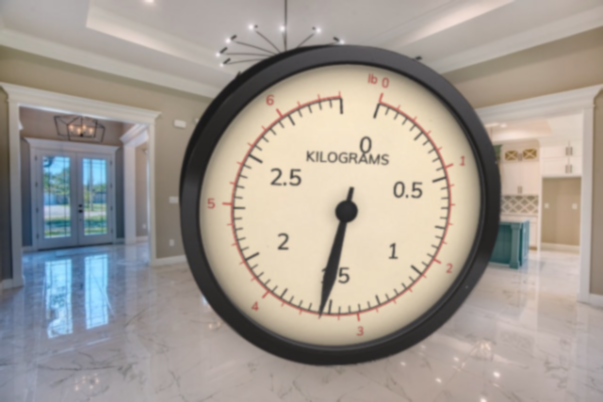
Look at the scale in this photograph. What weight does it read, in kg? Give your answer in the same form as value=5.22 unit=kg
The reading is value=1.55 unit=kg
